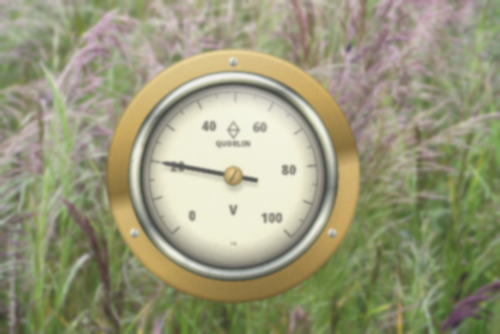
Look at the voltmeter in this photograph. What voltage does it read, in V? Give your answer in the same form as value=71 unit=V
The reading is value=20 unit=V
